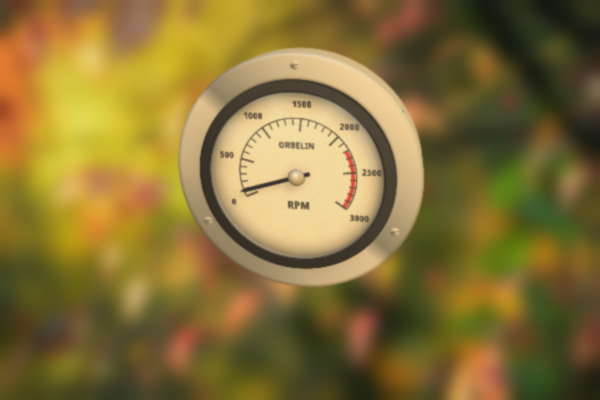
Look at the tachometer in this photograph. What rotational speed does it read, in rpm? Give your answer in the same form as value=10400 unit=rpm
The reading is value=100 unit=rpm
